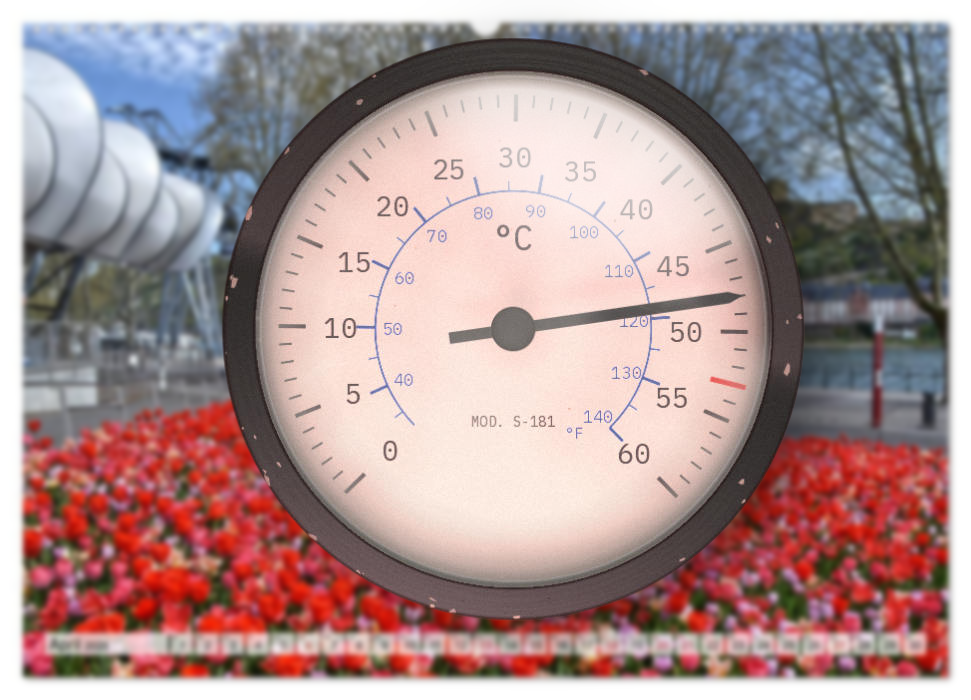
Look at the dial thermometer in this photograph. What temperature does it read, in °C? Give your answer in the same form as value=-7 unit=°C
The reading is value=48 unit=°C
